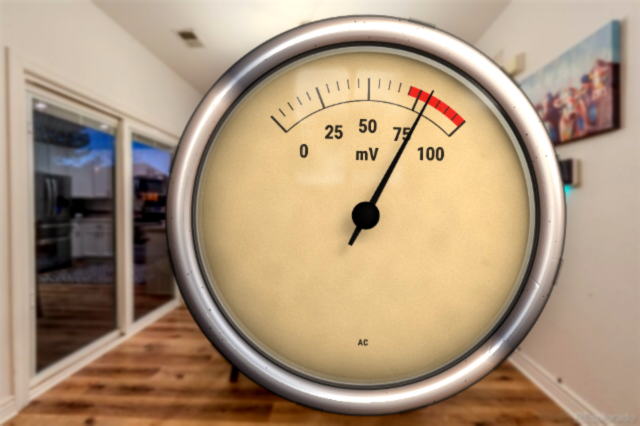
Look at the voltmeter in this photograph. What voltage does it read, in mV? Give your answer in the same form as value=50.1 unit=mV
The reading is value=80 unit=mV
